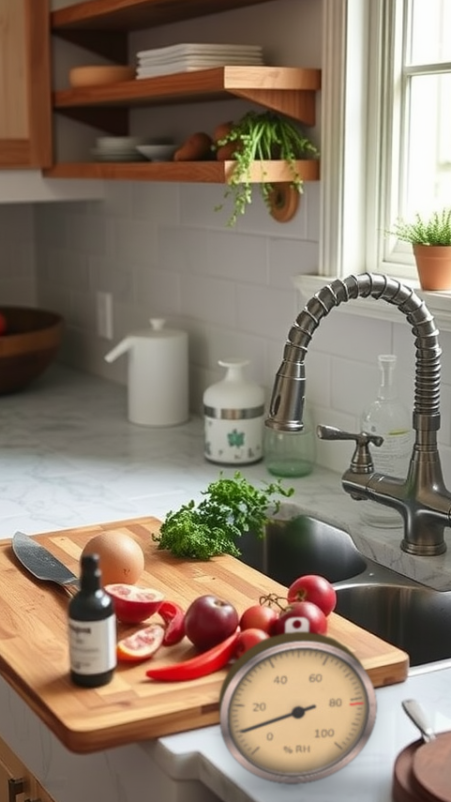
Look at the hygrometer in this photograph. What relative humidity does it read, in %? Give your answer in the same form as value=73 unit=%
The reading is value=10 unit=%
